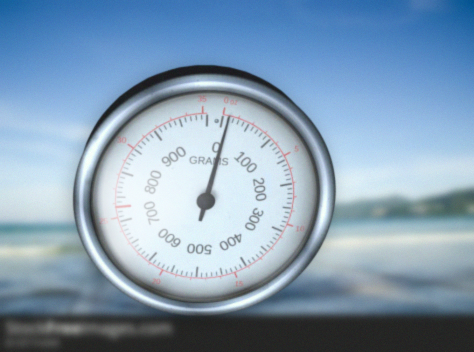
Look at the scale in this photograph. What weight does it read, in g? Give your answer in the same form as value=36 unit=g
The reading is value=10 unit=g
